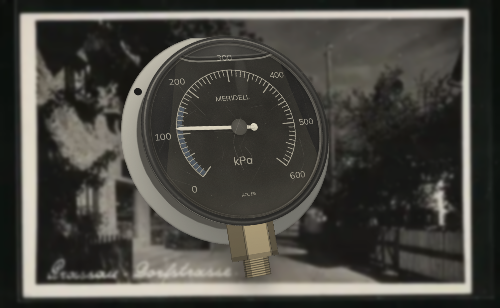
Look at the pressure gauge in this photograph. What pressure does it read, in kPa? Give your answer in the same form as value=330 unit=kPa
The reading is value=110 unit=kPa
